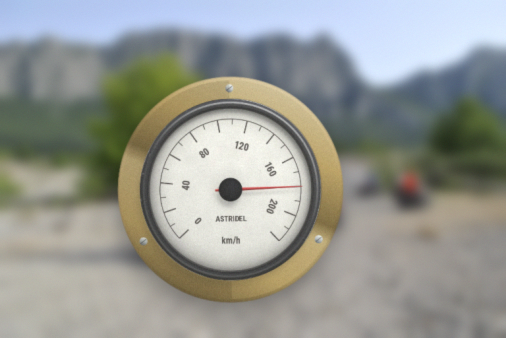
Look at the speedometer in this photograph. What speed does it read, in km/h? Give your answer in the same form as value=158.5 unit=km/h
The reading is value=180 unit=km/h
